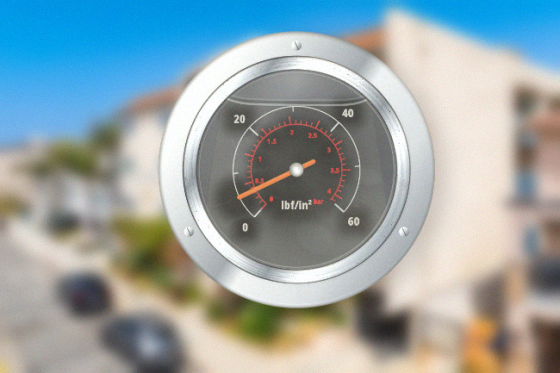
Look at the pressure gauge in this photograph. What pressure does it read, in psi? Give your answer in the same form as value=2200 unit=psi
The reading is value=5 unit=psi
